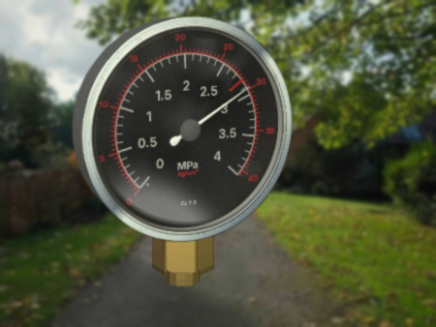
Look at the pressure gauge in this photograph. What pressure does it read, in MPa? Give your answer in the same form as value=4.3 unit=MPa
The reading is value=2.9 unit=MPa
